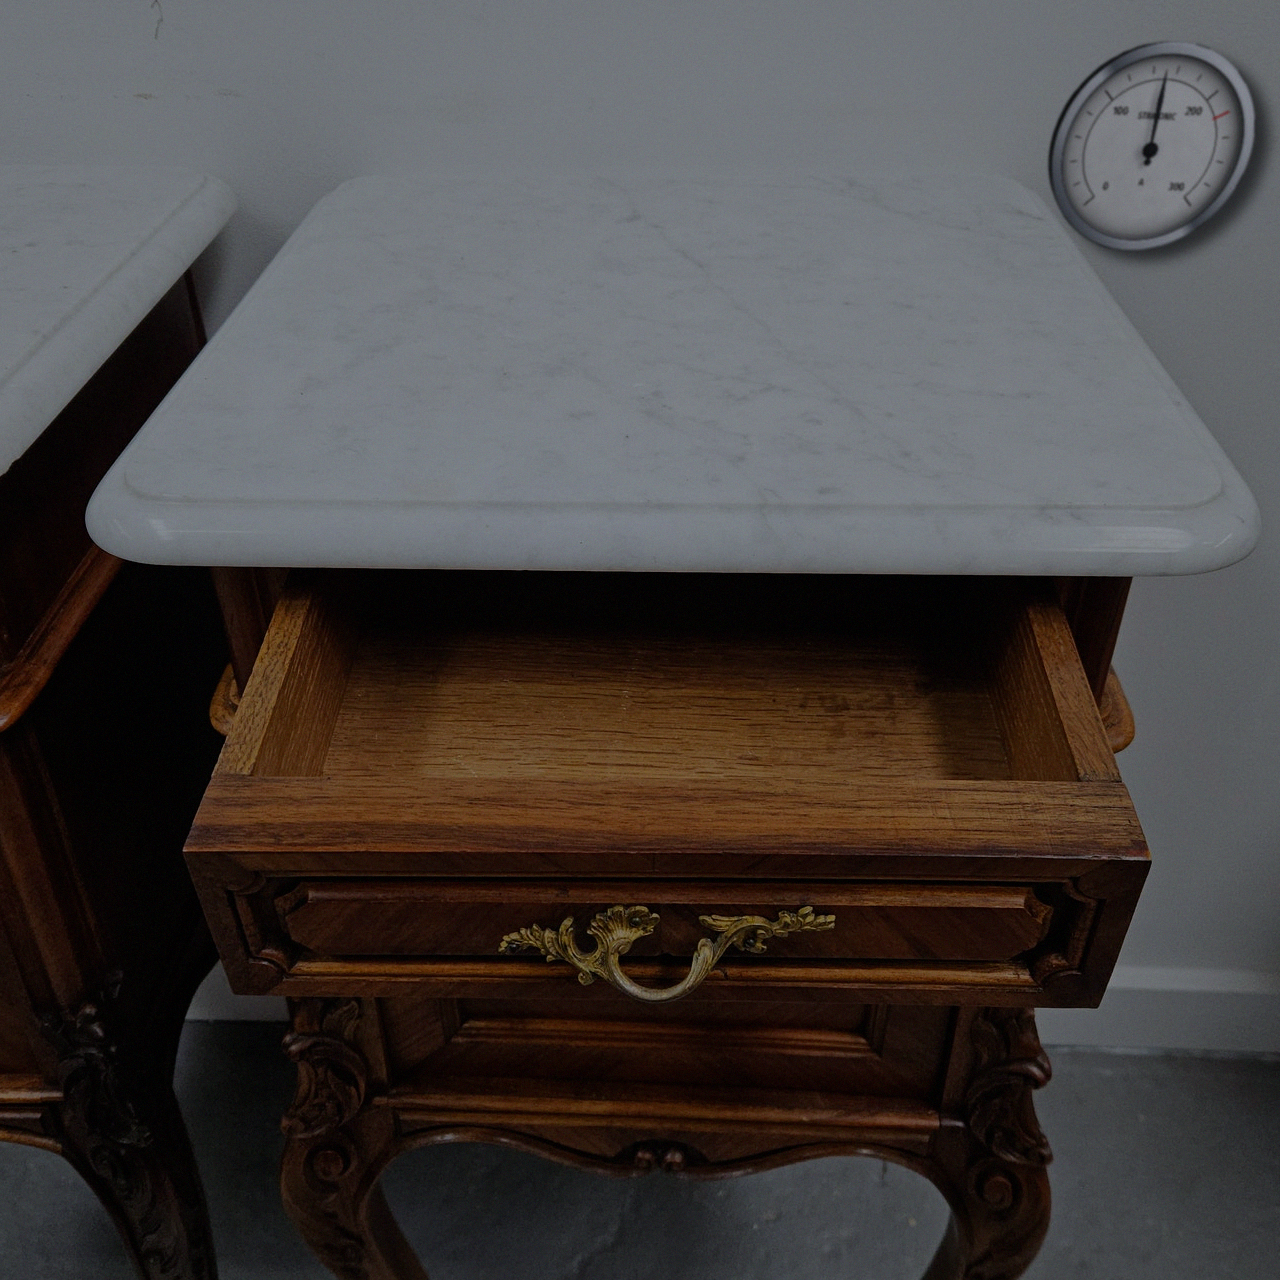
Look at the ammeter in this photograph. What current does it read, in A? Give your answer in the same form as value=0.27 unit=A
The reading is value=150 unit=A
